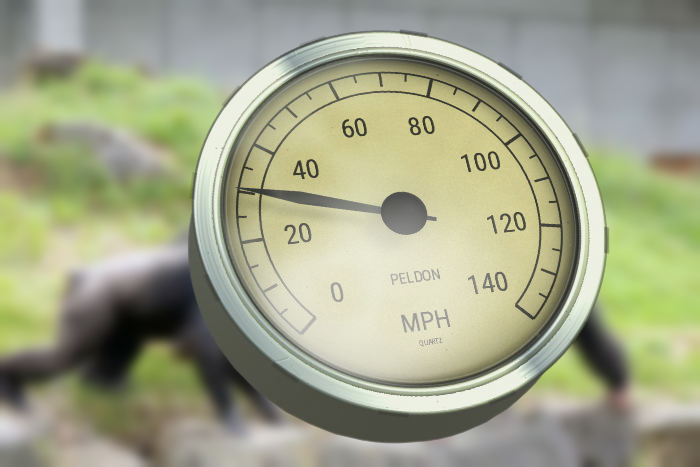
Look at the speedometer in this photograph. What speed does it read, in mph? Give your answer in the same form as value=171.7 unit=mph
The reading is value=30 unit=mph
